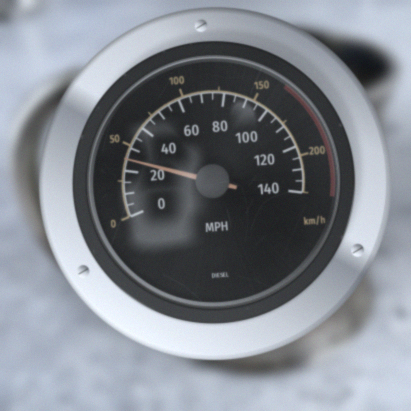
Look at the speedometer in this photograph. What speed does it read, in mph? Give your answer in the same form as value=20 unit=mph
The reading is value=25 unit=mph
